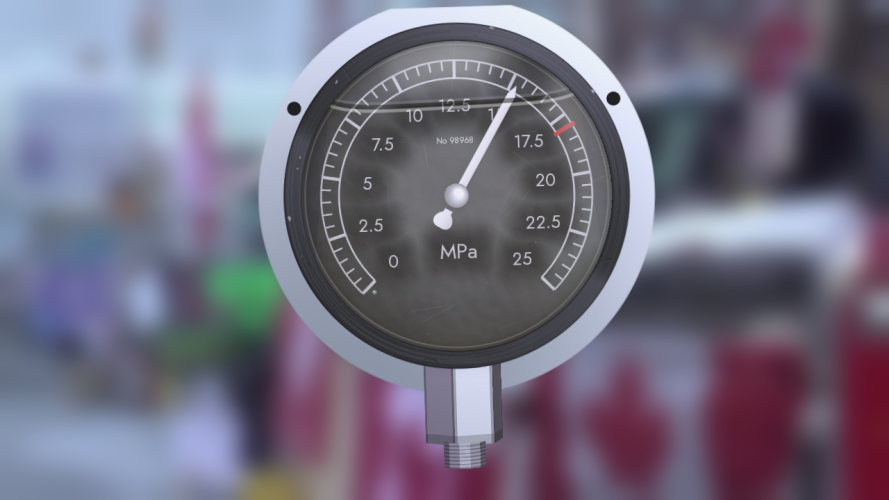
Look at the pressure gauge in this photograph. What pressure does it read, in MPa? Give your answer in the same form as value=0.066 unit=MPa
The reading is value=15.25 unit=MPa
